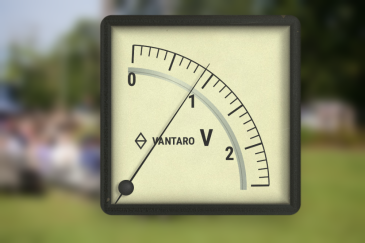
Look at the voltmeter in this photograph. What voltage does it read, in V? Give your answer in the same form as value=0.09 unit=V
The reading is value=0.9 unit=V
